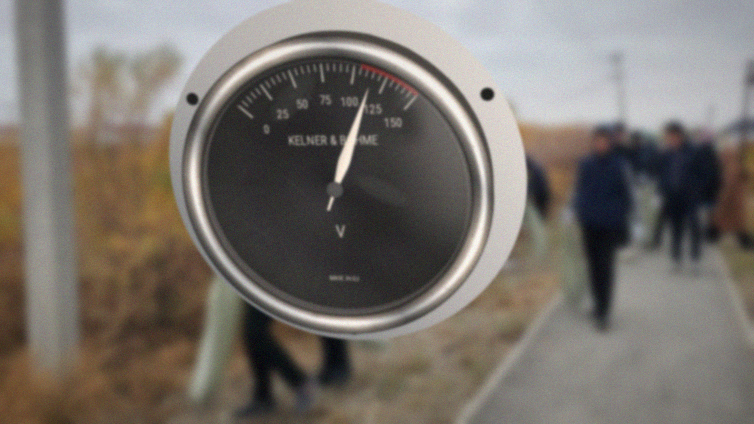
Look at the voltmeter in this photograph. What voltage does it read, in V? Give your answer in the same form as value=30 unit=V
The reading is value=115 unit=V
